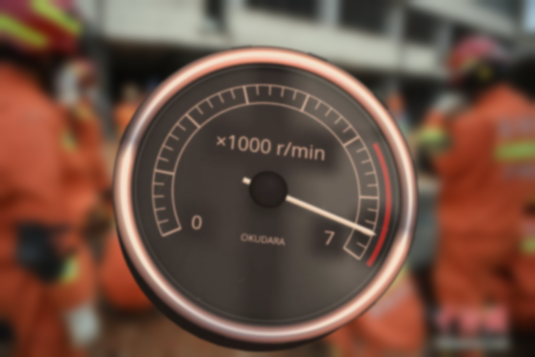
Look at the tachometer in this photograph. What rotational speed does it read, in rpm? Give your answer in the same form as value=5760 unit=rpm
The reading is value=6600 unit=rpm
